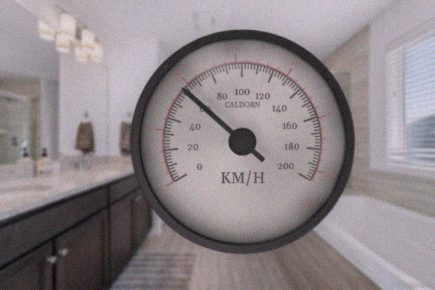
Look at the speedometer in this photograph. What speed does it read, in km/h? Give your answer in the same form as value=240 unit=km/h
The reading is value=60 unit=km/h
